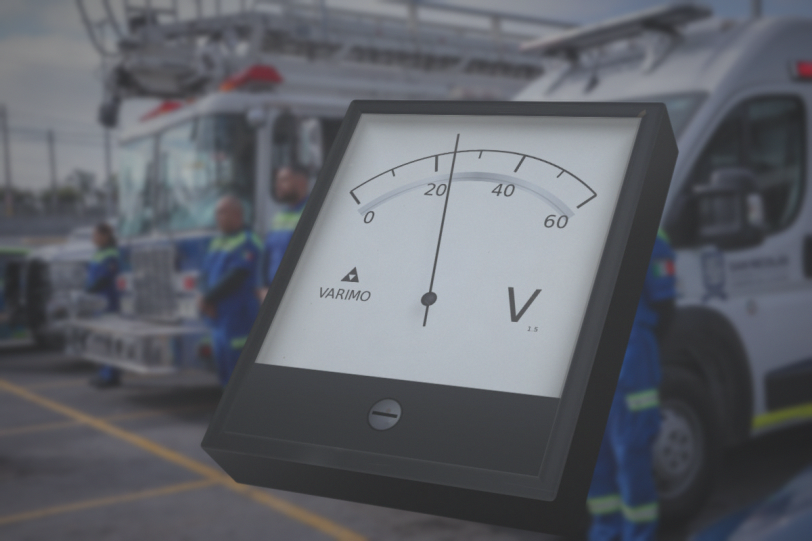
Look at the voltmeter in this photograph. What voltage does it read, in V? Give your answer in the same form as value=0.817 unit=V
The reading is value=25 unit=V
